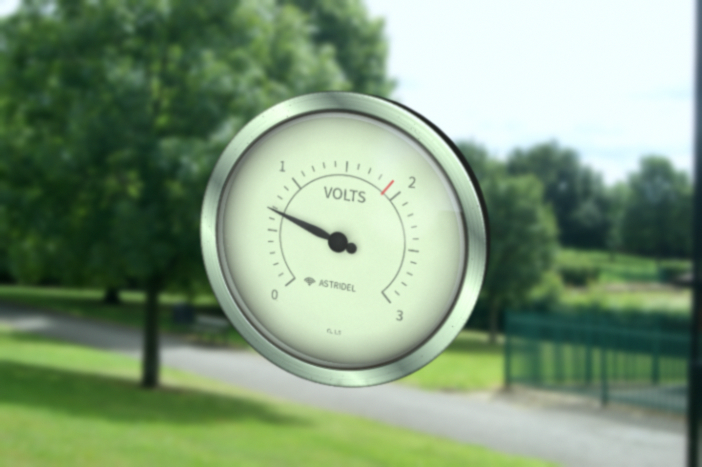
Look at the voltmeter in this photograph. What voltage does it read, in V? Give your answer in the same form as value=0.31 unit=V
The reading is value=0.7 unit=V
